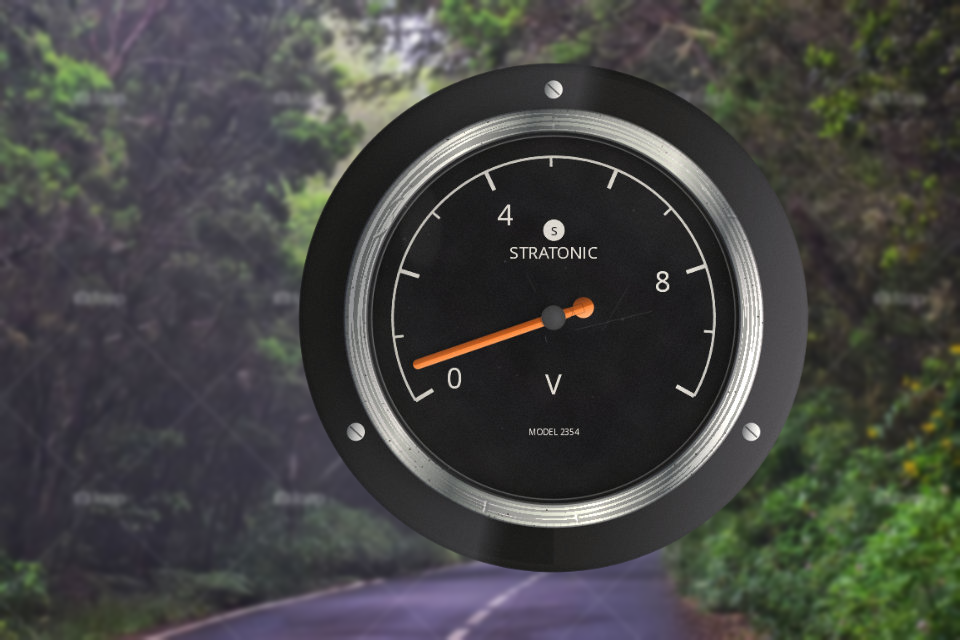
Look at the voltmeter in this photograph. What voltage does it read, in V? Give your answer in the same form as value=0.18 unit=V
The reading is value=0.5 unit=V
